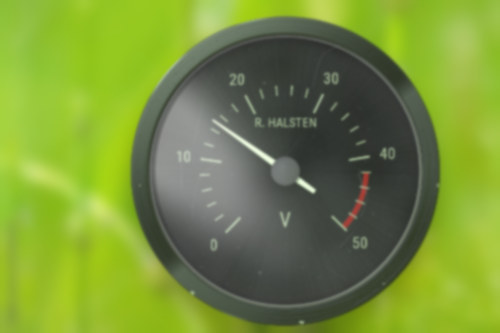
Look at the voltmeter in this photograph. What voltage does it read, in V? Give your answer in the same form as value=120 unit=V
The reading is value=15 unit=V
